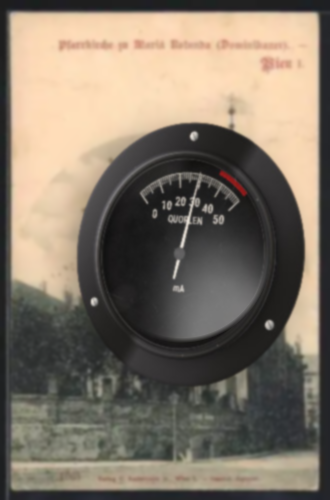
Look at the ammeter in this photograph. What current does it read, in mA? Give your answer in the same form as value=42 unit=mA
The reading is value=30 unit=mA
